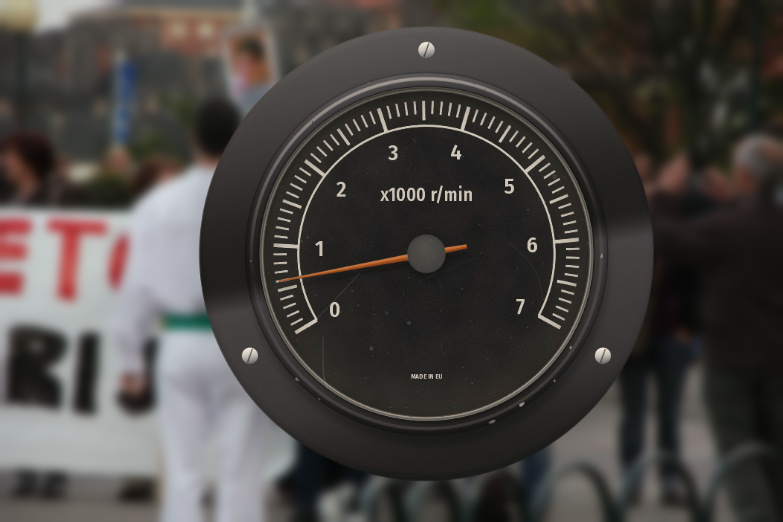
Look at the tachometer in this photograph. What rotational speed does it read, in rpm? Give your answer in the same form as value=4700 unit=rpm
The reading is value=600 unit=rpm
